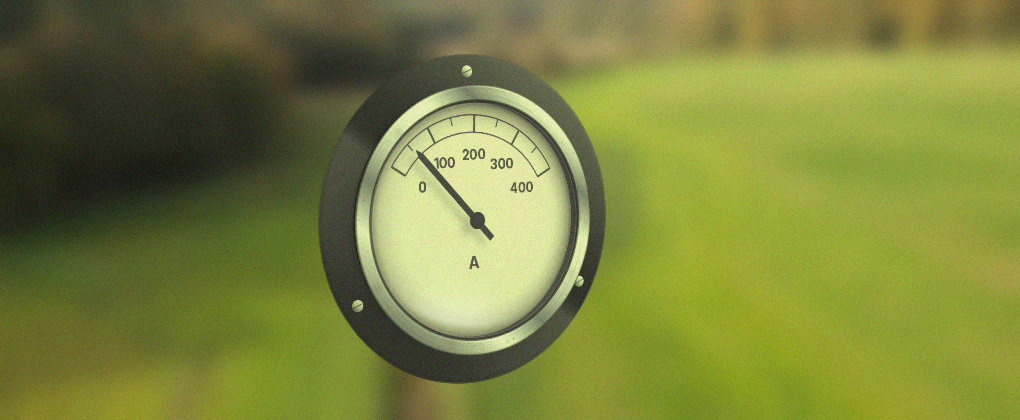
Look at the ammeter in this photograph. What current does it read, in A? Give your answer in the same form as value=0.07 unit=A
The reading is value=50 unit=A
